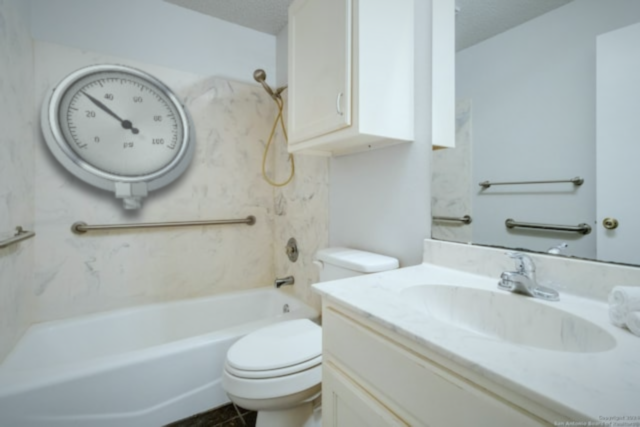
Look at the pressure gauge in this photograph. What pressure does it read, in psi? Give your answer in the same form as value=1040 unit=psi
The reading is value=30 unit=psi
